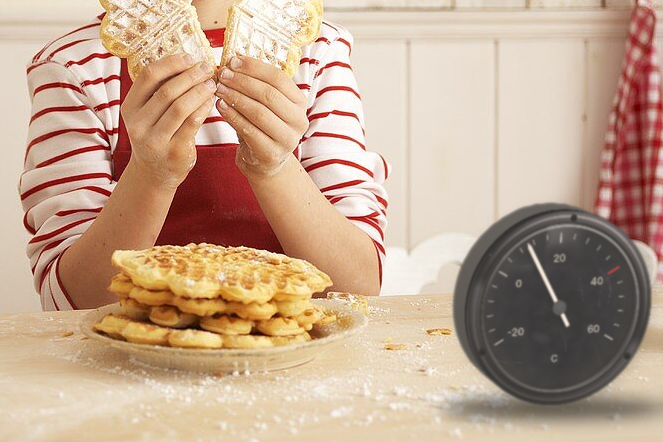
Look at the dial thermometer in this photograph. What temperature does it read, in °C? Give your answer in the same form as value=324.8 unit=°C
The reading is value=10 unit=°C
